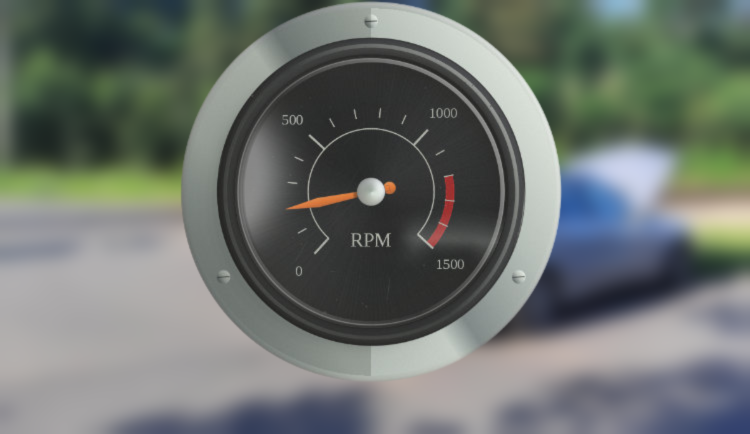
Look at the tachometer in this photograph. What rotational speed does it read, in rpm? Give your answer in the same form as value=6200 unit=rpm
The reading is value=200 unit=rpm
